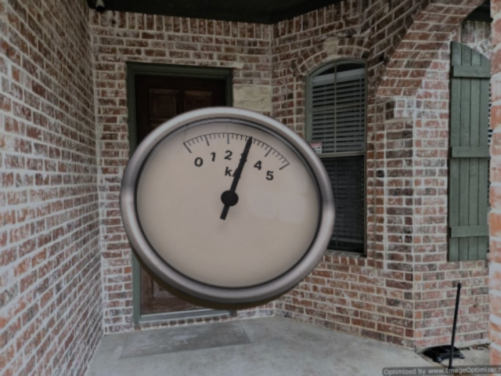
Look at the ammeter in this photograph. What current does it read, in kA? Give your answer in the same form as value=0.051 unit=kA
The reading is value=3 unit=kA
